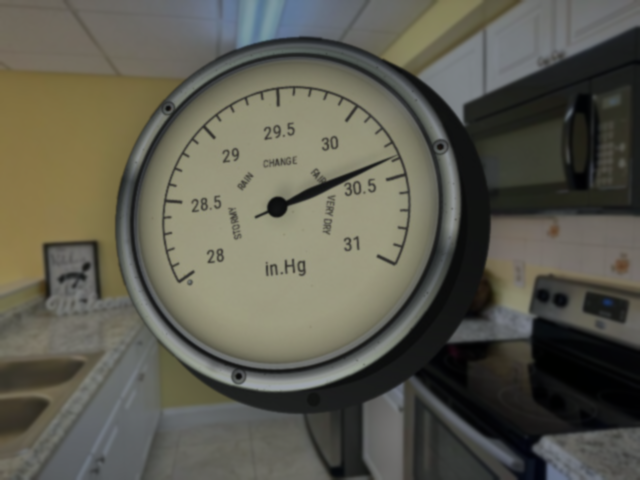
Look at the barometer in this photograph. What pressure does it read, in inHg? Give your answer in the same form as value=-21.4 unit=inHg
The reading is value=30.4 unit=inHg
